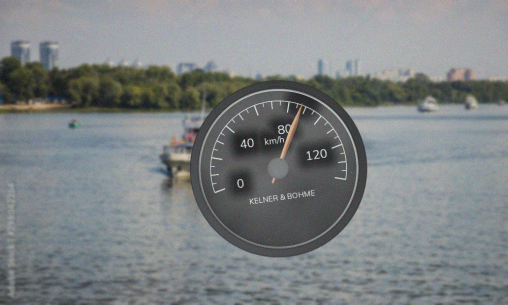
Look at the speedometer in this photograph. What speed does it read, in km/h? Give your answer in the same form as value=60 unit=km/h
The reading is value=87.5 unit=km/h
